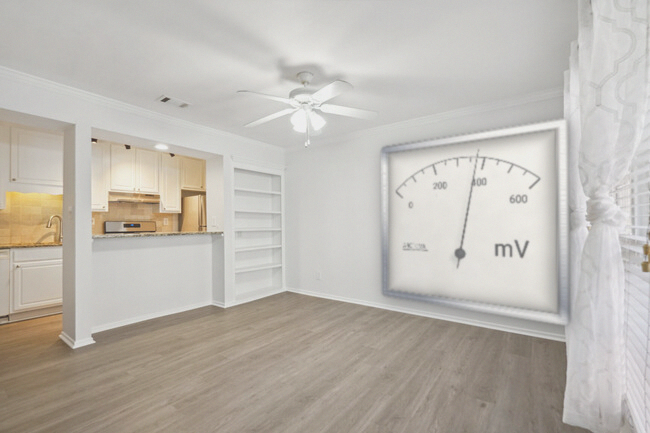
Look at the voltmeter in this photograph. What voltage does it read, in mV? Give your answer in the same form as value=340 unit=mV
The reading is value=375 unit=mV
